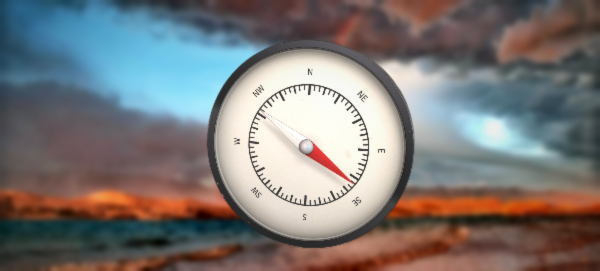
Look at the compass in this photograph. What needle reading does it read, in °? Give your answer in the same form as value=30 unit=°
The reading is value=125 unit=°
